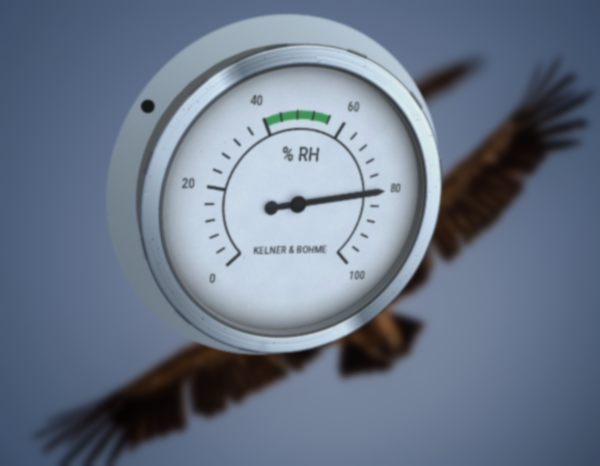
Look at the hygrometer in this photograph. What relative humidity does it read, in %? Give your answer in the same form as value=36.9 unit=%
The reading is value=80 unit=%
